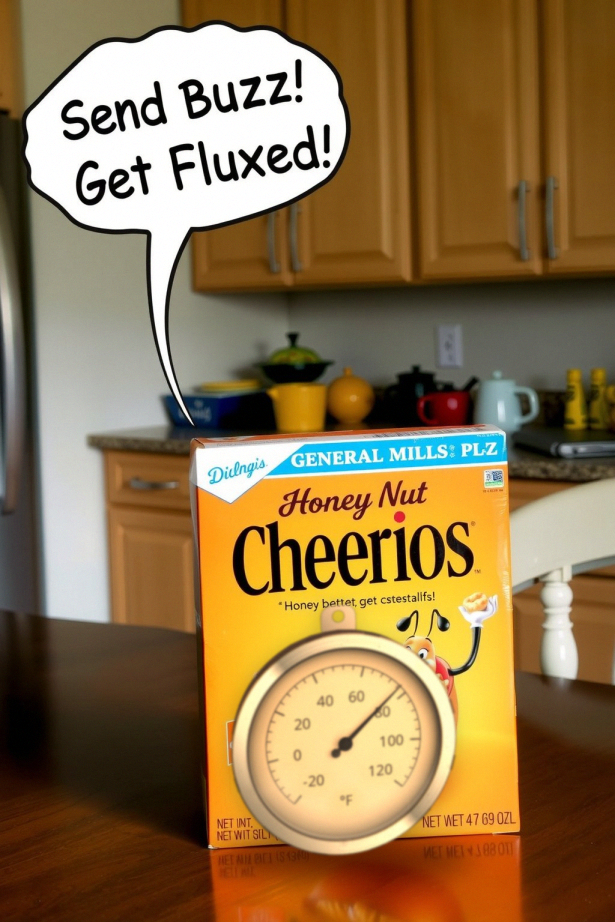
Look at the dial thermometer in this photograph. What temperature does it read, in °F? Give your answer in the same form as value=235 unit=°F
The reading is value=76 unit=°F
